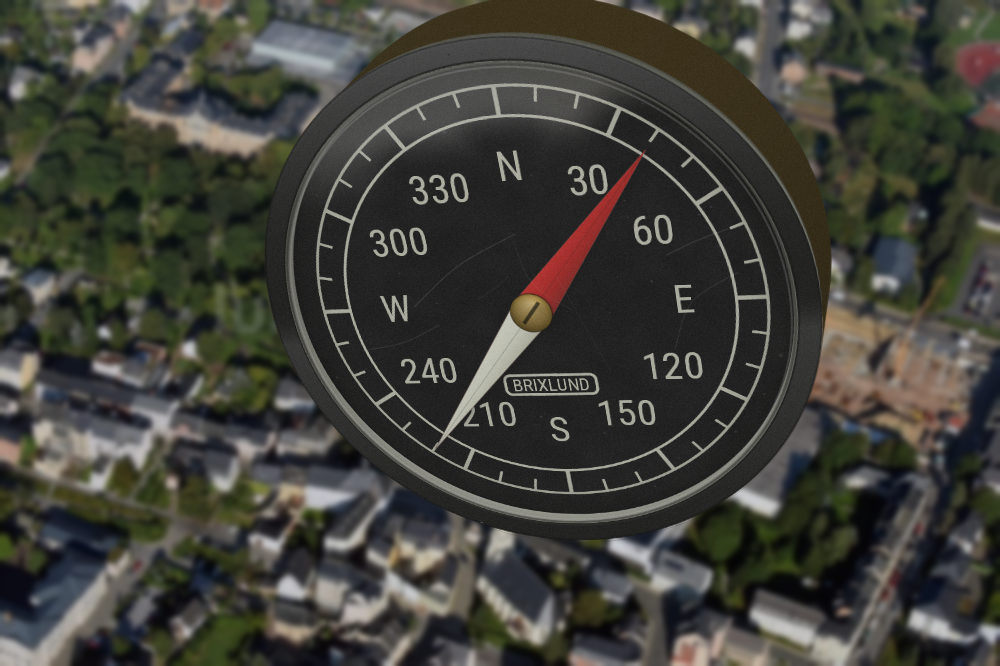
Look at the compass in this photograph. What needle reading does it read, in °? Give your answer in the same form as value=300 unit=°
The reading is value=40 unit=°
